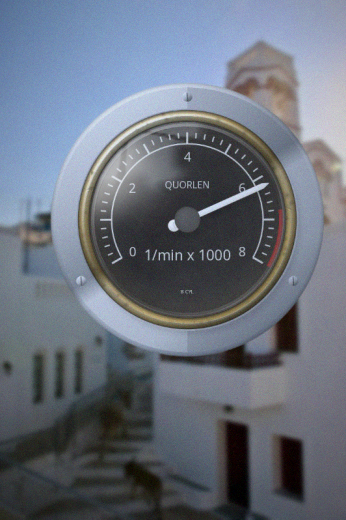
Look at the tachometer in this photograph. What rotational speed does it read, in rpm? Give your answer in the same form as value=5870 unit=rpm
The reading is value=6200 unit=rpm
